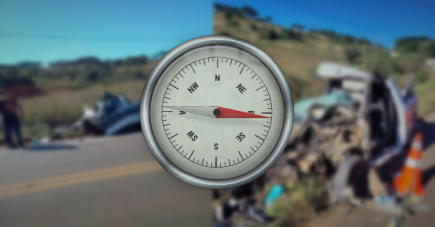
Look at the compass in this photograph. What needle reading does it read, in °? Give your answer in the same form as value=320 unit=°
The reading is value=95 unit=°
